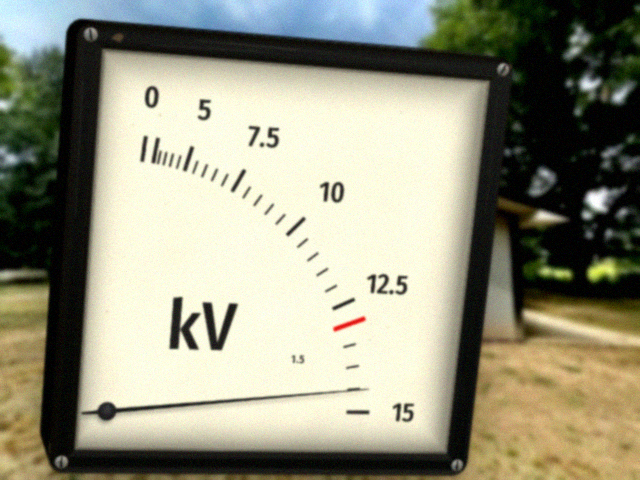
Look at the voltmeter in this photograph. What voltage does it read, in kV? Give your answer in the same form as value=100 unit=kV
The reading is value=14.5 unit=kV
